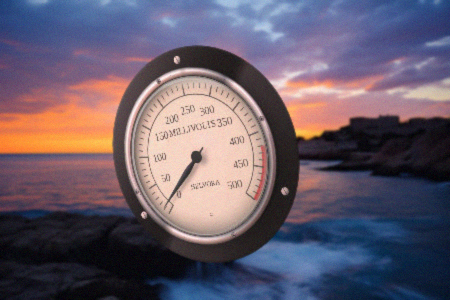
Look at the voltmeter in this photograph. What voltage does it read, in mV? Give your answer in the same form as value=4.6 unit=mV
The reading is value=10 unit=mV
